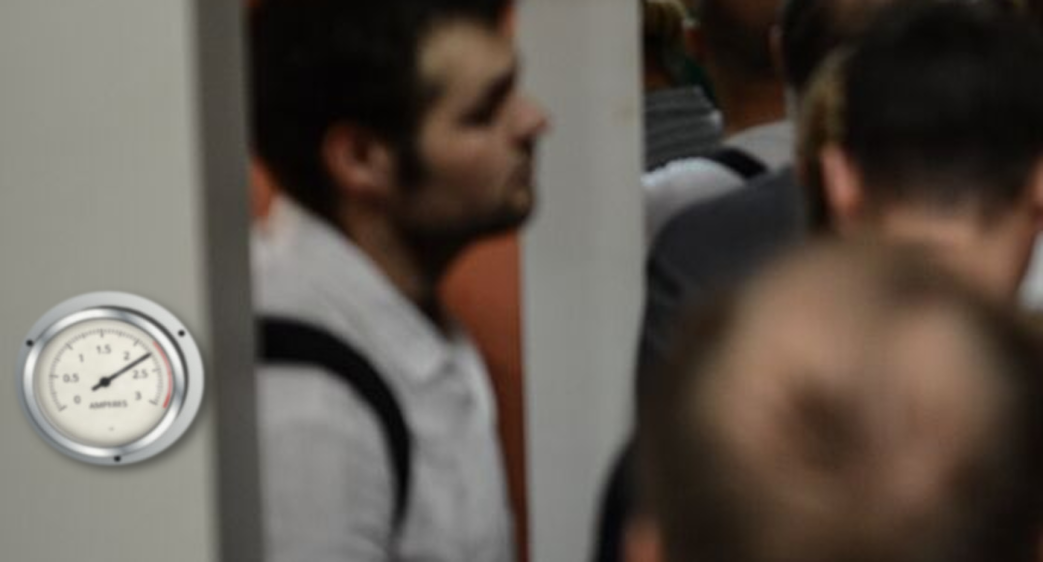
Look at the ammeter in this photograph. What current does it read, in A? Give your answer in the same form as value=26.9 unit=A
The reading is value=2.25 unit=A
